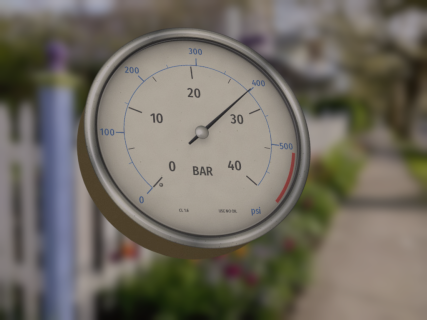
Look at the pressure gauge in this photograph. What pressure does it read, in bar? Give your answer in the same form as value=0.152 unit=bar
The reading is value=27.5 unit=bar
